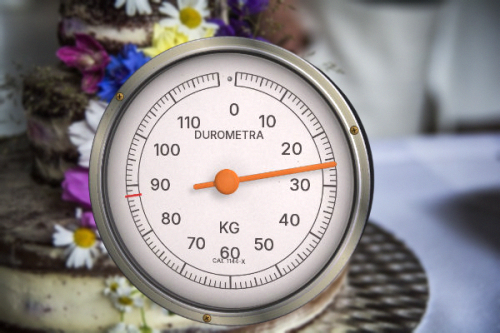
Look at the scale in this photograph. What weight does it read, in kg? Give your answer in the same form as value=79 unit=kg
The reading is value=26 unit=kg
